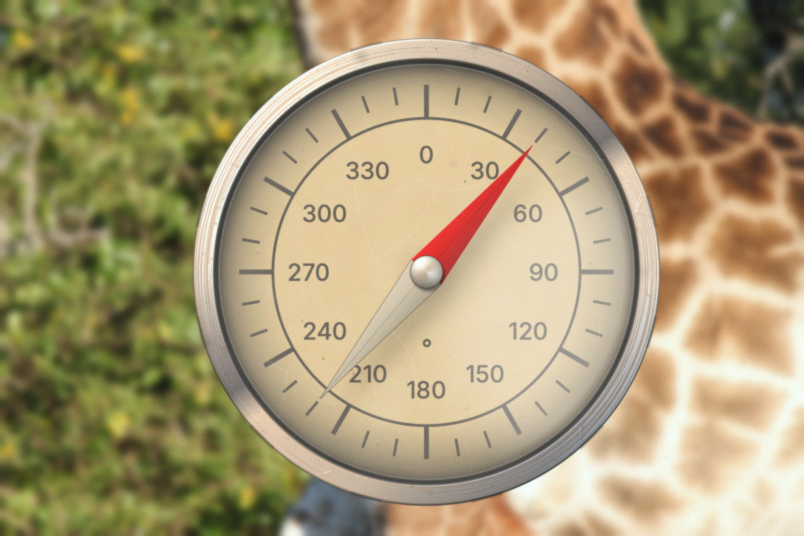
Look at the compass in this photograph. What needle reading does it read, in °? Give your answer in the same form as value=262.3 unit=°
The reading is value=40 unit=°
